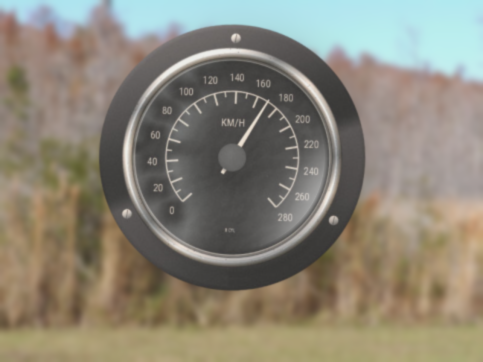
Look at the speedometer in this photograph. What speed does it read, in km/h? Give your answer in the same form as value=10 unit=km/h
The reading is value=170 unit=km/h
